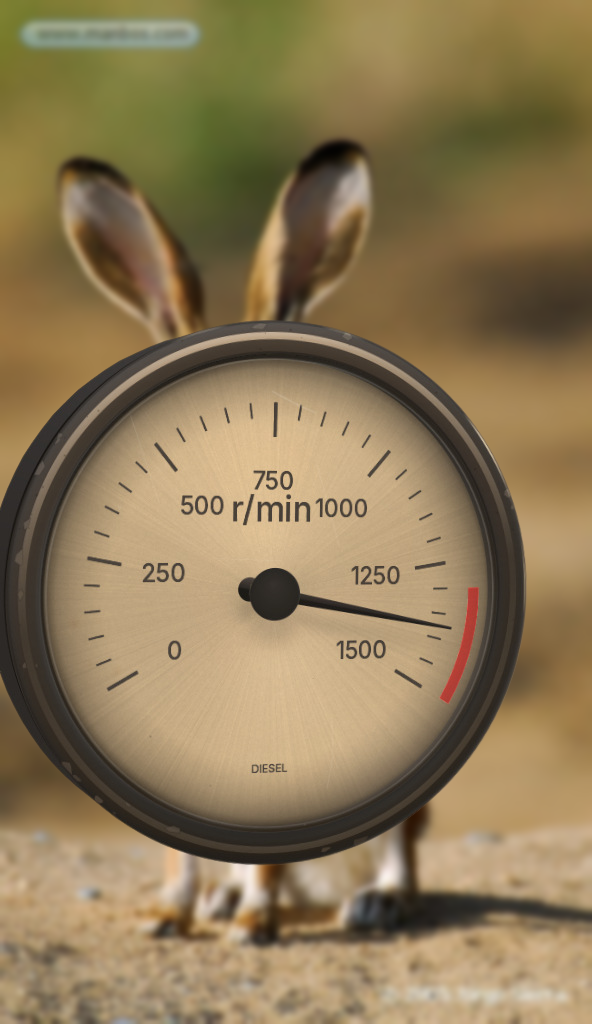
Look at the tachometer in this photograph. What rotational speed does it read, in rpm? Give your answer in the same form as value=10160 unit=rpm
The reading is value=1375 unit=rpm
